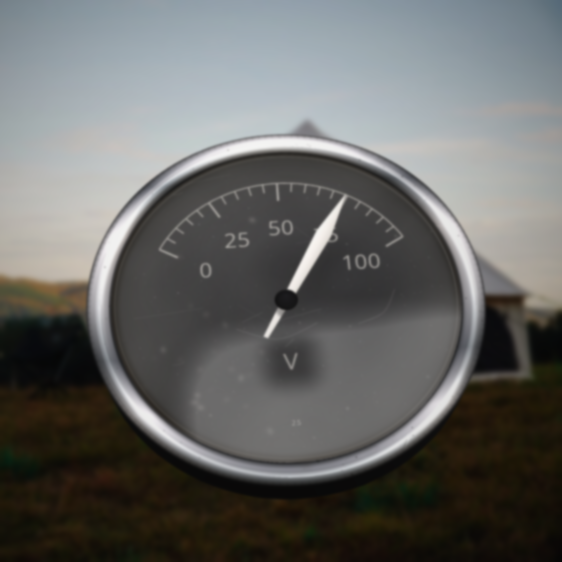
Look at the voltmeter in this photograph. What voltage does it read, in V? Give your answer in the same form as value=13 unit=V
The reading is value=75 unit=V
